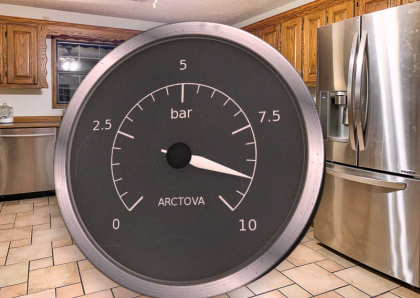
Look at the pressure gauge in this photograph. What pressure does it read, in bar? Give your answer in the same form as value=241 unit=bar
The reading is value=9 unit=bar
